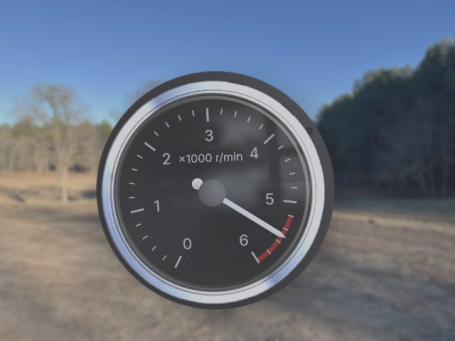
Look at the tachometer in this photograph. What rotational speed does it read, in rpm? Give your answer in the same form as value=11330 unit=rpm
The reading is value=5500 unit=rpm
